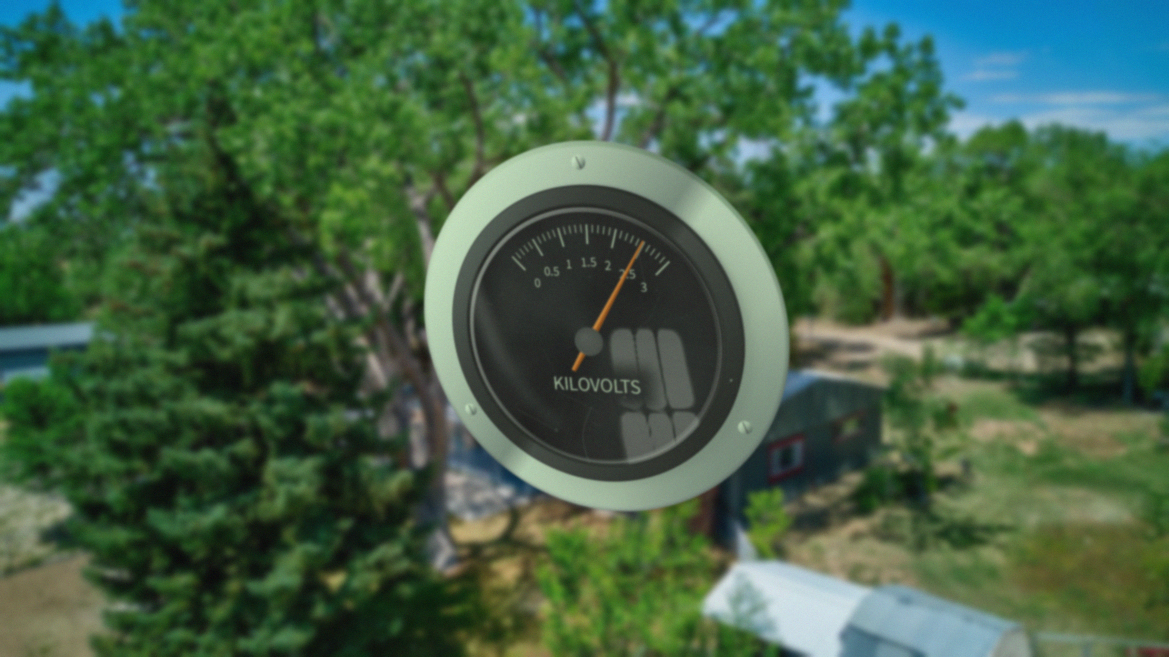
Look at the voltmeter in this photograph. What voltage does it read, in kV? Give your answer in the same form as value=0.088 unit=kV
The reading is value=2.5 unit=kV
